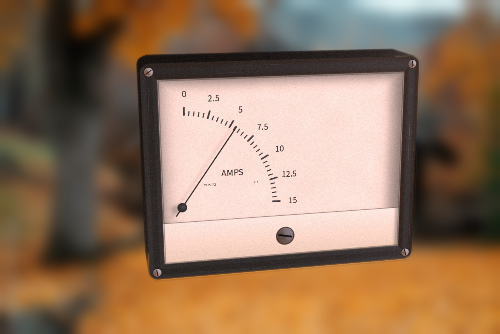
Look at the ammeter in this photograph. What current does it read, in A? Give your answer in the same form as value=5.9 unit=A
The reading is value=5.5 unit=A
